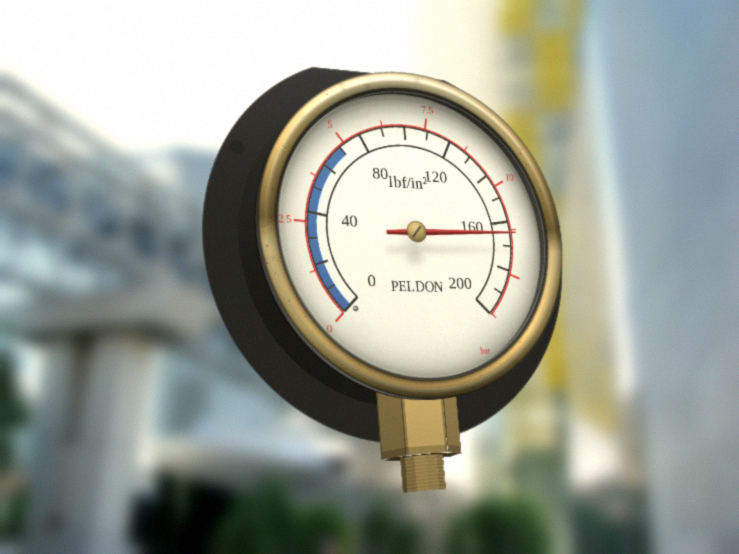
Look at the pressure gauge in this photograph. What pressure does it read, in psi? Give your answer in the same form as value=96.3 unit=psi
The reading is value=165 unit=psi
